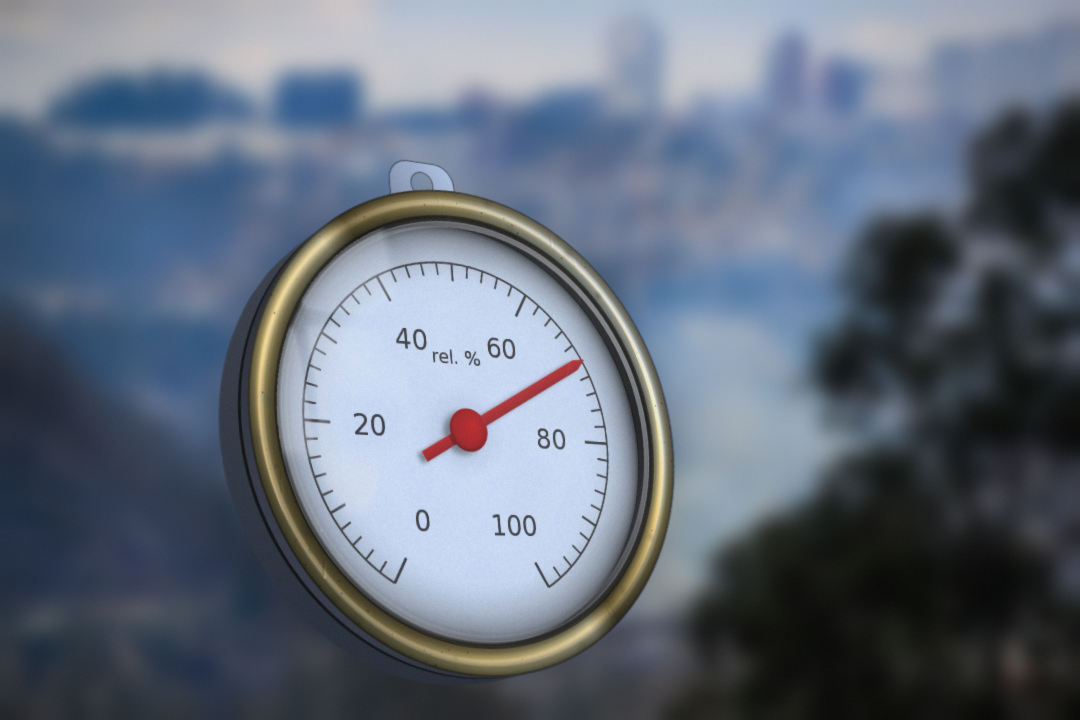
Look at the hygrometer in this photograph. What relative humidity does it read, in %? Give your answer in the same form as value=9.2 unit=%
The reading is value=70 unit=%
